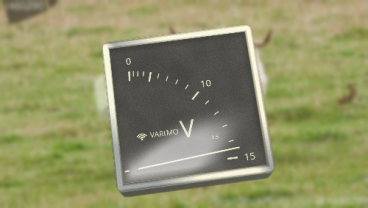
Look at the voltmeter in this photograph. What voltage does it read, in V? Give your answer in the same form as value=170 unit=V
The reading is value=14.5 unit=V
